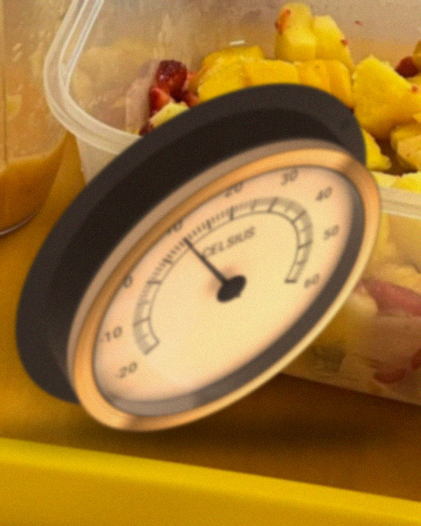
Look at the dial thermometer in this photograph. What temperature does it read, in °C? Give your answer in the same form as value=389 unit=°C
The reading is value=10 unit=°C
